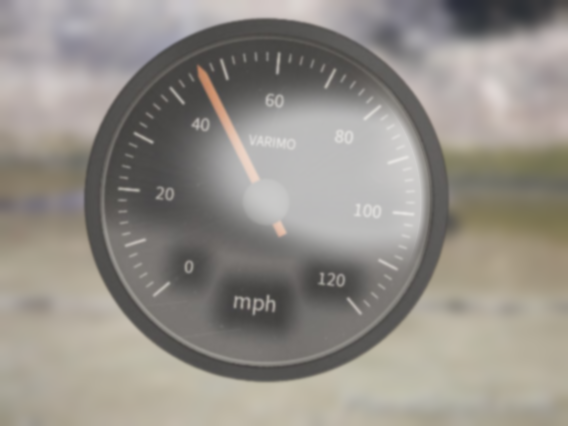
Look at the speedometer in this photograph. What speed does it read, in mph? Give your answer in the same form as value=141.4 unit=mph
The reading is value=46 unit=mph
